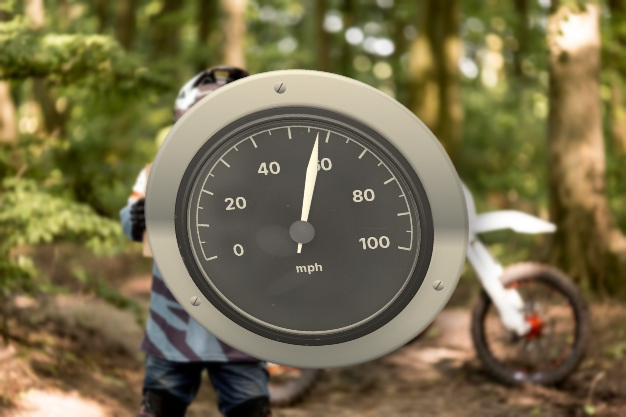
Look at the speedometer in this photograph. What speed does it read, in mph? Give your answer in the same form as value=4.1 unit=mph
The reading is value=57.5 unit=mph
